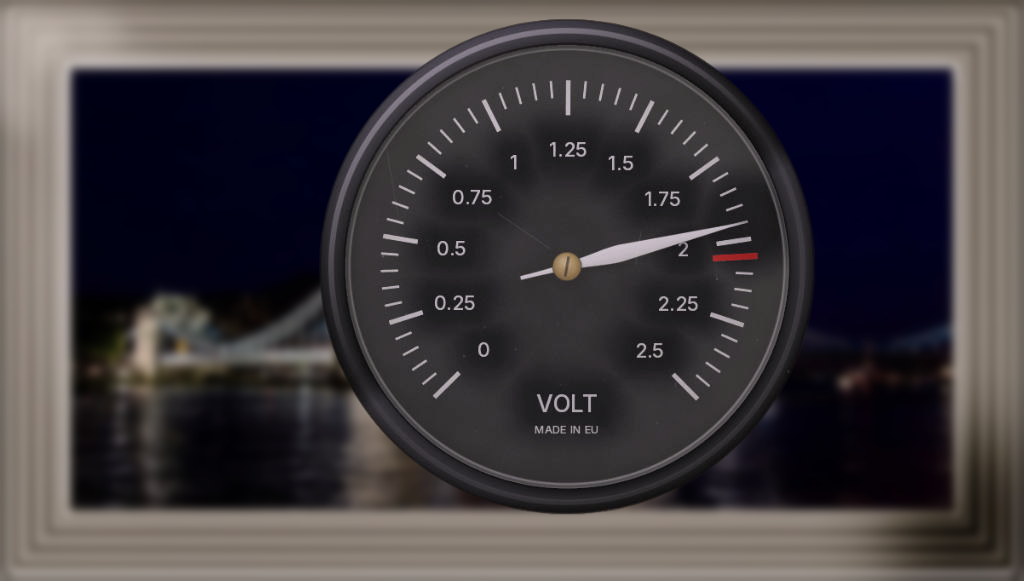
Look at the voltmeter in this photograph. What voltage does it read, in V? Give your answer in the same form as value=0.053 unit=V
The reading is value=1.95 unit=V
